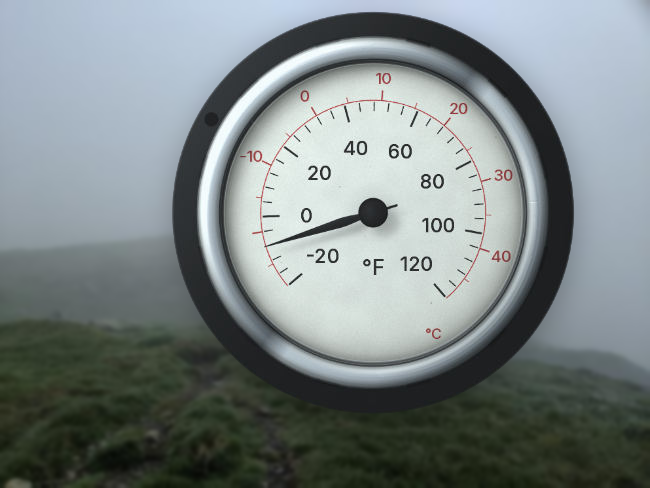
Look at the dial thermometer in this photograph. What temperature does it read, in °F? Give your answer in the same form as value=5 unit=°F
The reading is value=-8 unit=°F
